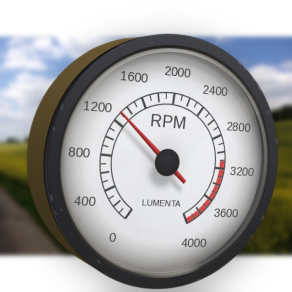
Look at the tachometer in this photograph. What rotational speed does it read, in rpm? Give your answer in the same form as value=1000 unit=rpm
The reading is value=1300 unit=rpm
